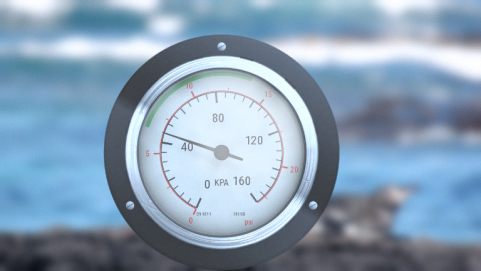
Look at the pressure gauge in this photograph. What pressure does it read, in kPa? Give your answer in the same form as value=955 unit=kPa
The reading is value=45 unit=kPa
